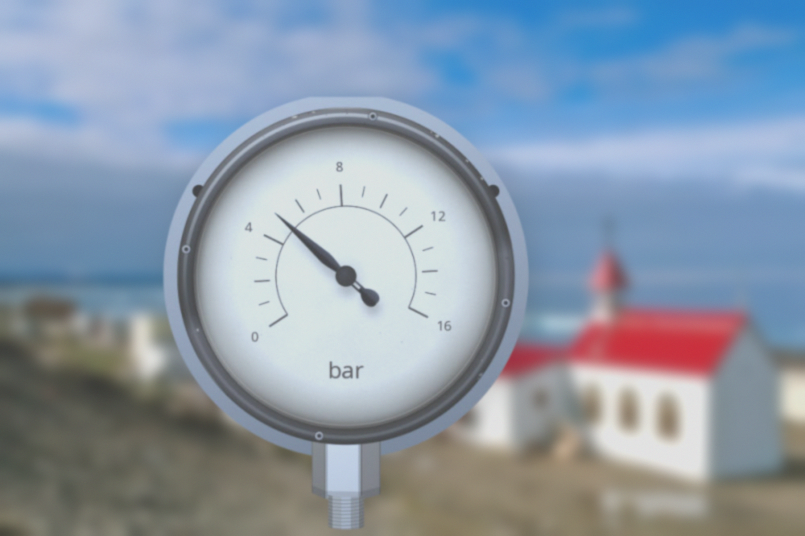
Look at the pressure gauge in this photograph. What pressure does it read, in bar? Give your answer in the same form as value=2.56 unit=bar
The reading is value=5 unit=bar
